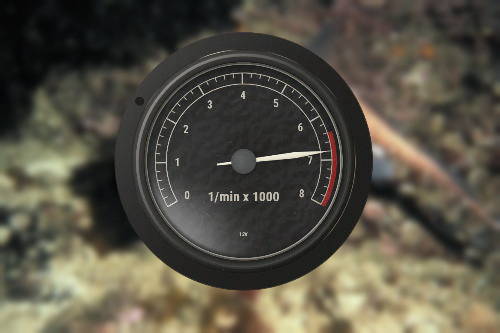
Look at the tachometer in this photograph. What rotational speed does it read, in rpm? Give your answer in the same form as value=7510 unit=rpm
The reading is value=6800 unit=rpm
